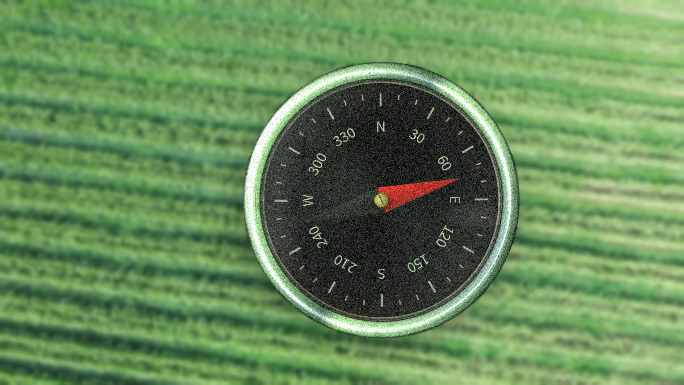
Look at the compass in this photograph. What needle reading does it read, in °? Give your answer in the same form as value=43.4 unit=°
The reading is value=75 unit=°
